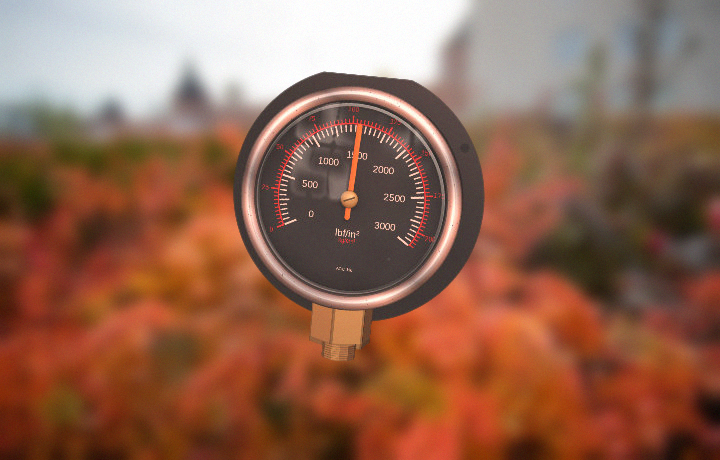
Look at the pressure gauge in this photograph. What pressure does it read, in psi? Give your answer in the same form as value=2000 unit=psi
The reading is value=1500 unit=psi
